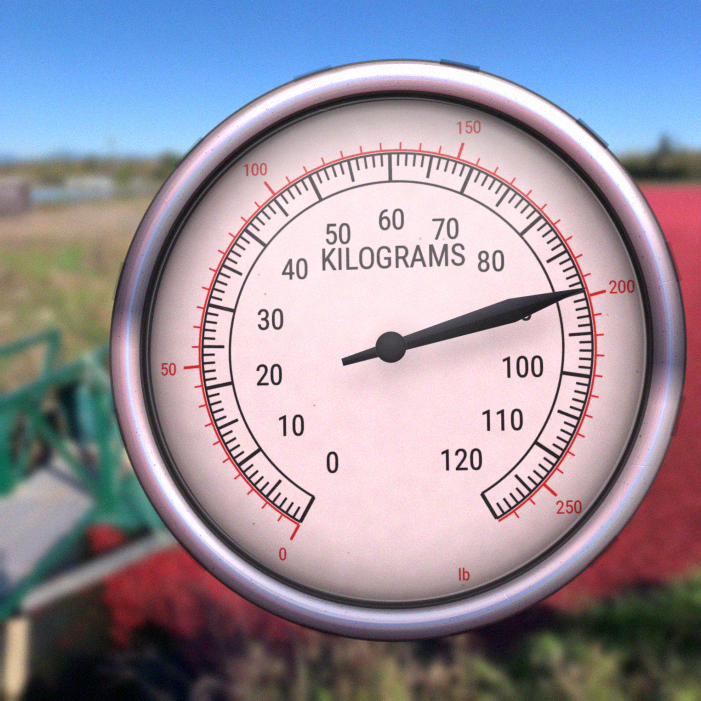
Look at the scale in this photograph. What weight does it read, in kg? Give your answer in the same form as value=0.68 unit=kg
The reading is value=90 unit=kg
